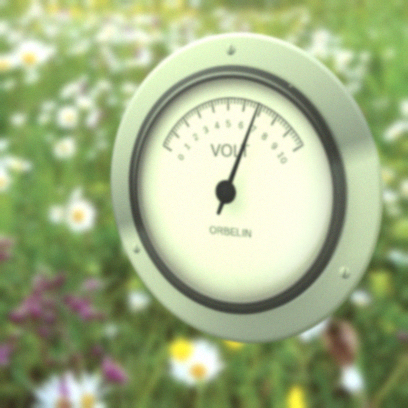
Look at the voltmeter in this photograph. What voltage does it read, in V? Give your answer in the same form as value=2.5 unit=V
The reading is value=7 unit=V
